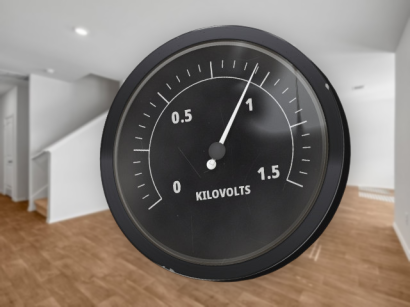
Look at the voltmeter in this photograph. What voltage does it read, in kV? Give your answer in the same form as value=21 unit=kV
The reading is value=0.95 unit=kV
